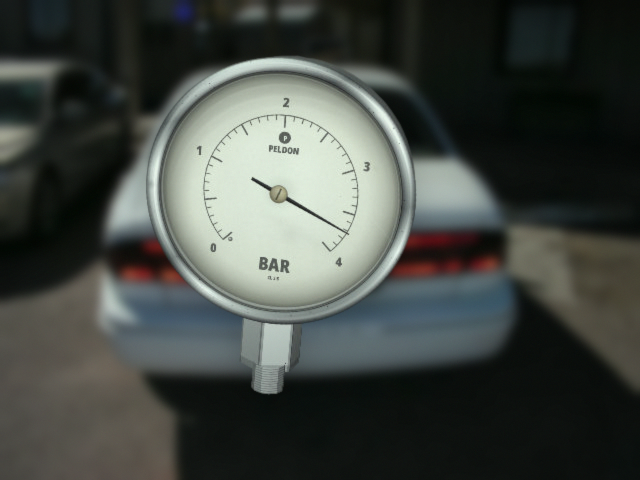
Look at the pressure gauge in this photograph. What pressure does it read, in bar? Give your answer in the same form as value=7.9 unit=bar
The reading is value=3.7 unit=bar
